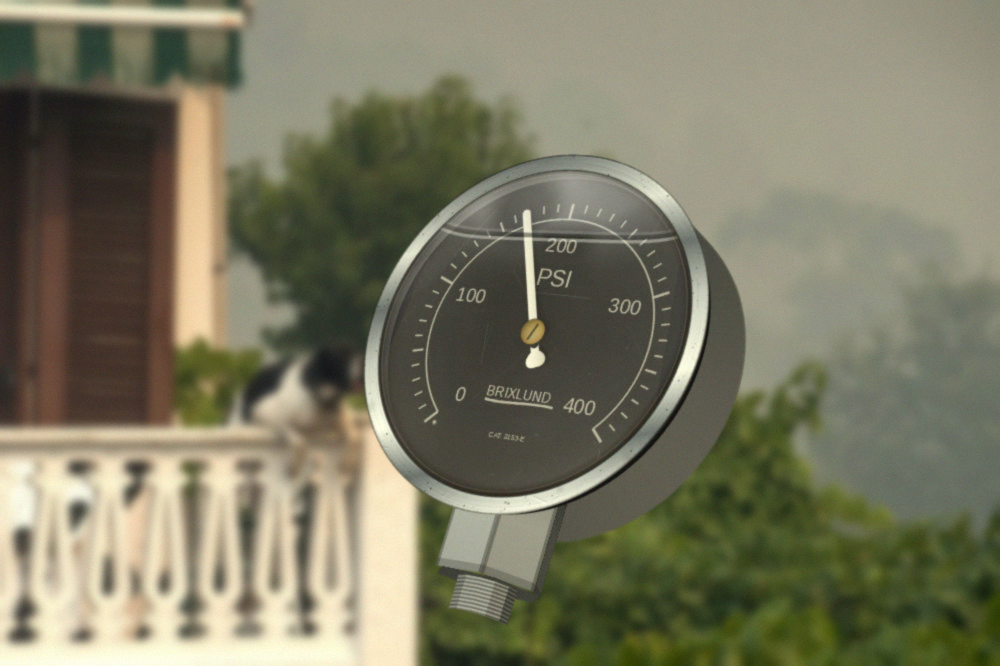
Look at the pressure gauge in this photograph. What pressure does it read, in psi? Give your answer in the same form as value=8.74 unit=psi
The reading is value=170 unit=psi
